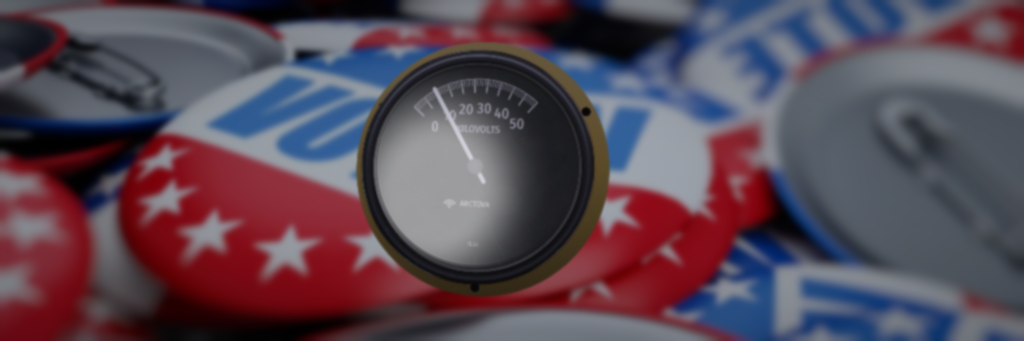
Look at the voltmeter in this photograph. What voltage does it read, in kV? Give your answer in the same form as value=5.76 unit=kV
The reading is value=10 unit=kV
